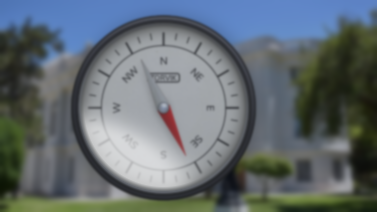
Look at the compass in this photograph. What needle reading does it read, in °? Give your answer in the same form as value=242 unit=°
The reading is value=155 unit=°
